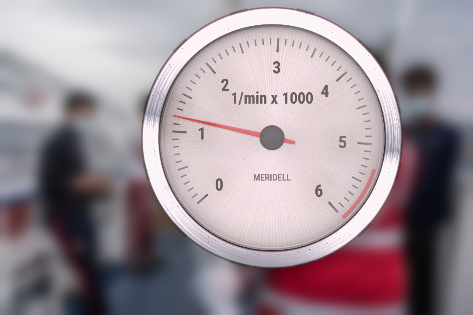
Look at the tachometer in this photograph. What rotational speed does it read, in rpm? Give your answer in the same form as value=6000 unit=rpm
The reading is value=1200 unit=rpm
